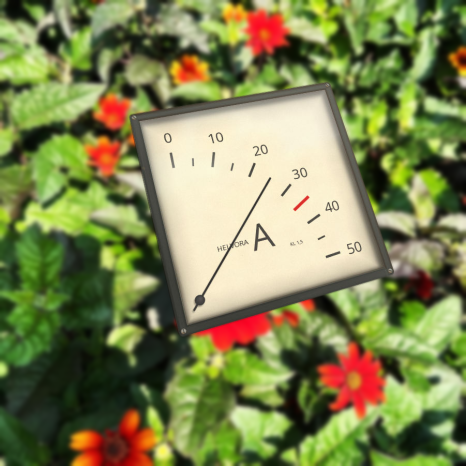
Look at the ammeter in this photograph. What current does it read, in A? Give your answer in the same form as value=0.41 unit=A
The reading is value=25 unit=A
